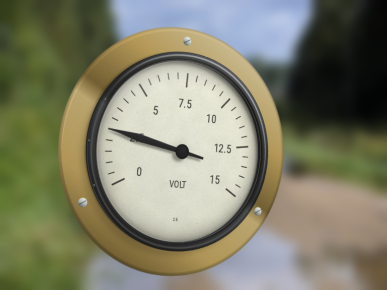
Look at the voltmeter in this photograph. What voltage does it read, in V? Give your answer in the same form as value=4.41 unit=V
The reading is value=2.5 unit=V
